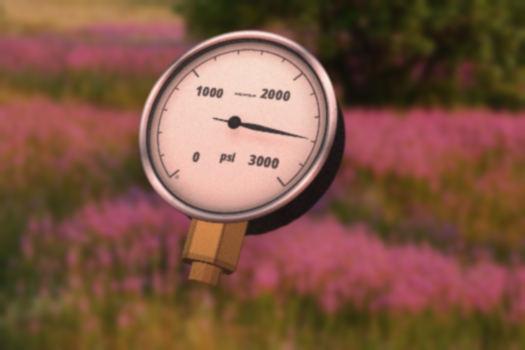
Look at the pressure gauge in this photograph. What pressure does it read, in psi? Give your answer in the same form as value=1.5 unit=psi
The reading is value=2600 unit=psi
